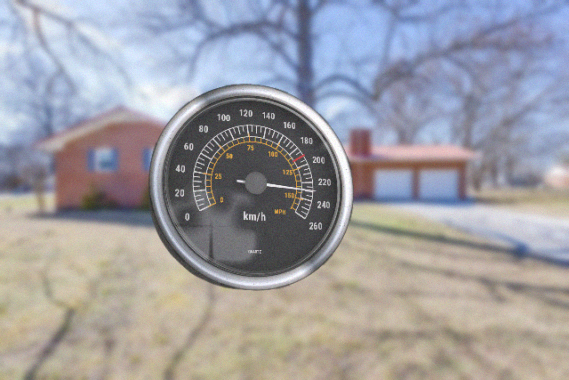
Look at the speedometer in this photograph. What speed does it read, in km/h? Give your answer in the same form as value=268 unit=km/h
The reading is value=230 unit=km/h
